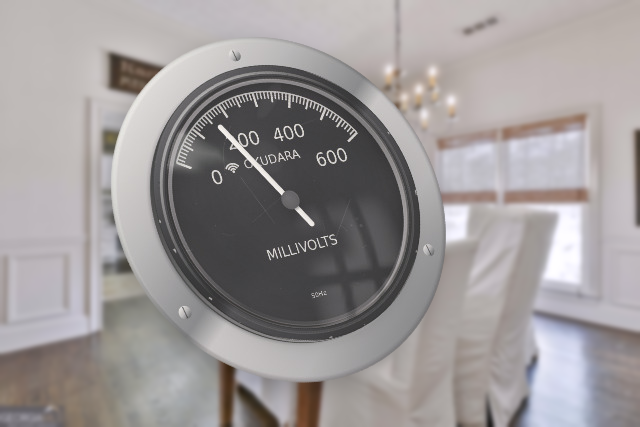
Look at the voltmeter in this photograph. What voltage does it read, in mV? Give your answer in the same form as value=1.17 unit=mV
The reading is value=150 unit=mV
